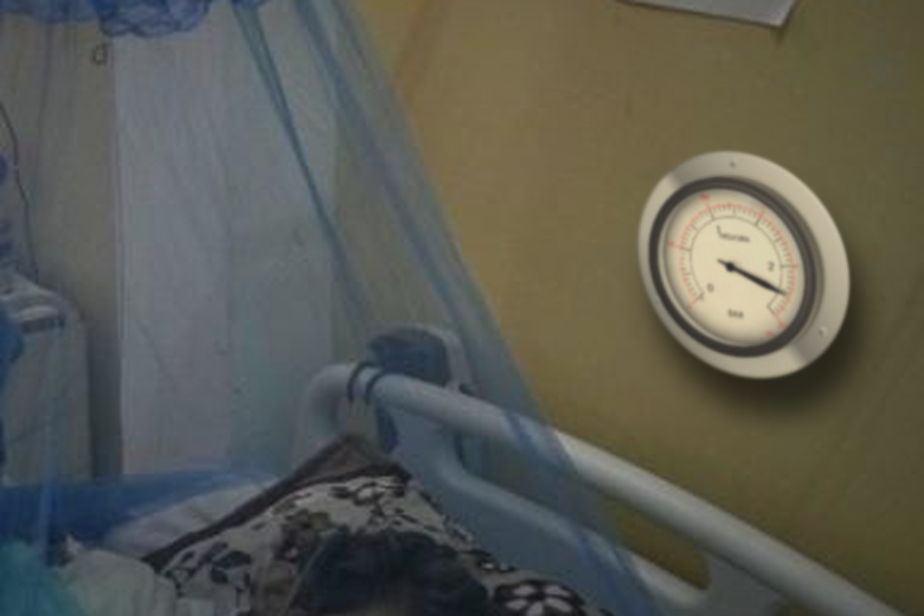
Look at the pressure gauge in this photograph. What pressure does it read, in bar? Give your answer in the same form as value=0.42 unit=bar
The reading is value=2.25 unit=bar
